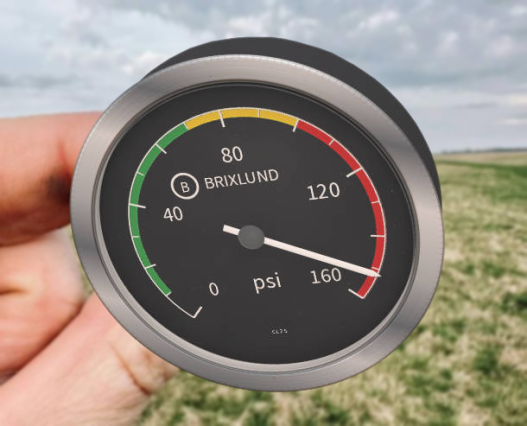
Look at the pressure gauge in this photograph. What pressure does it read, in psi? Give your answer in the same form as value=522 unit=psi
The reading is value=150 unit=psi
